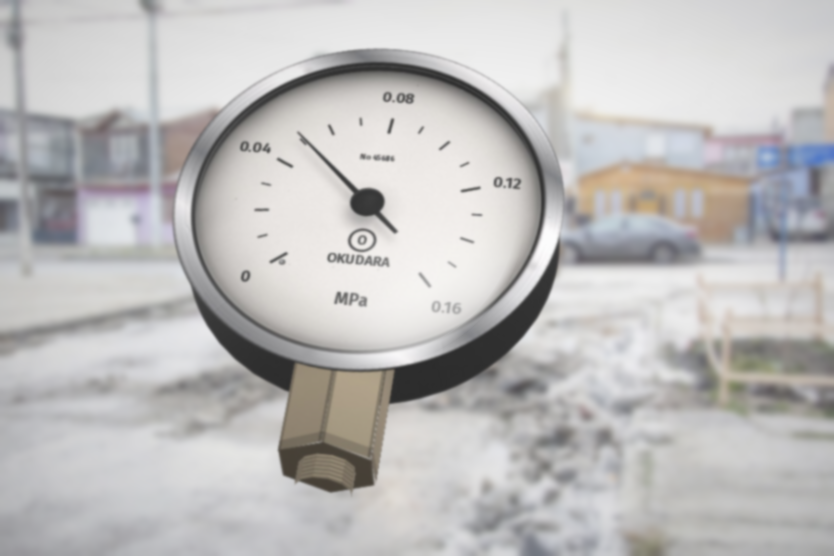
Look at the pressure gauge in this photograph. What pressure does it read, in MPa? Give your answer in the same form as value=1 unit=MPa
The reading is value=0.05 unit=MPa
